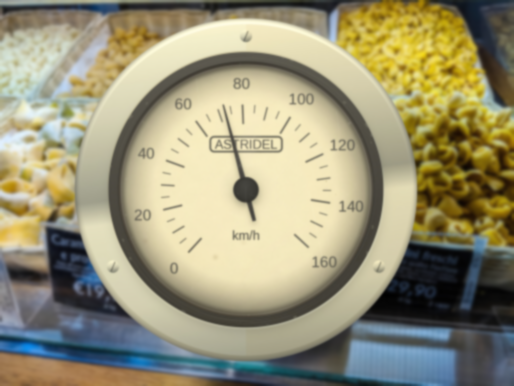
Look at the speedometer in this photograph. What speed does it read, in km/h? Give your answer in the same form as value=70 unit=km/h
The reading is value=72.5 unit=km/h
